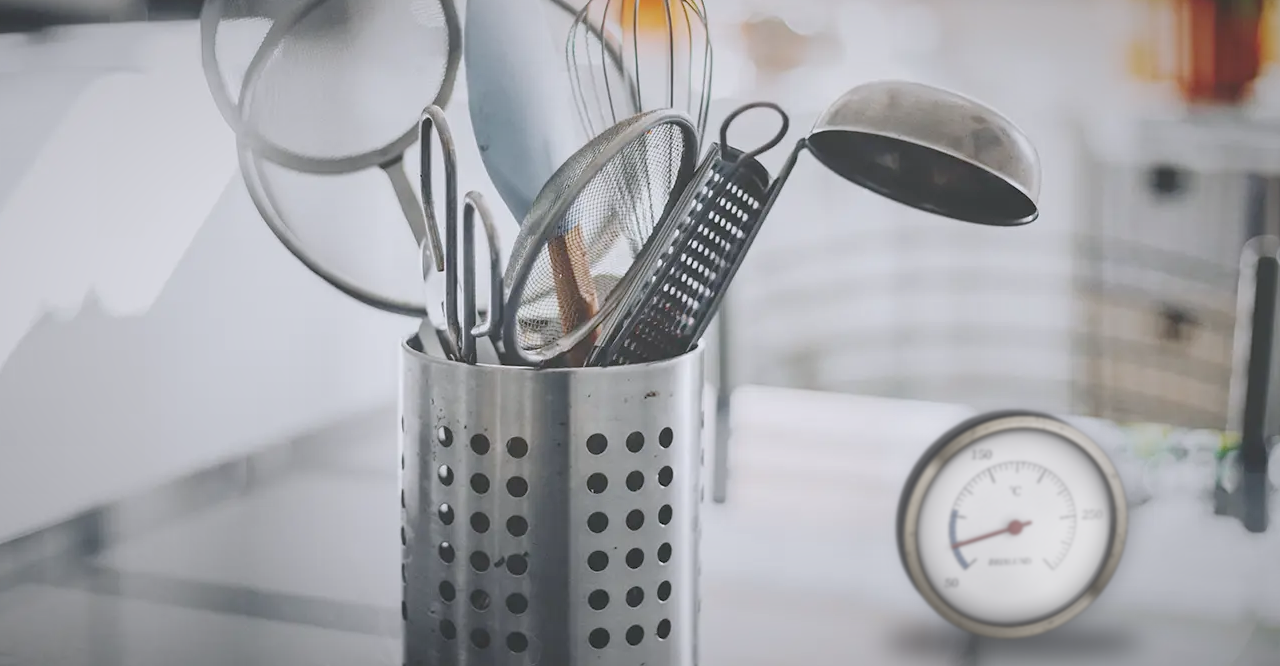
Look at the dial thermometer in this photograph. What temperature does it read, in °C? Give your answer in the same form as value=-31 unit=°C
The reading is value=75 unit=°C
